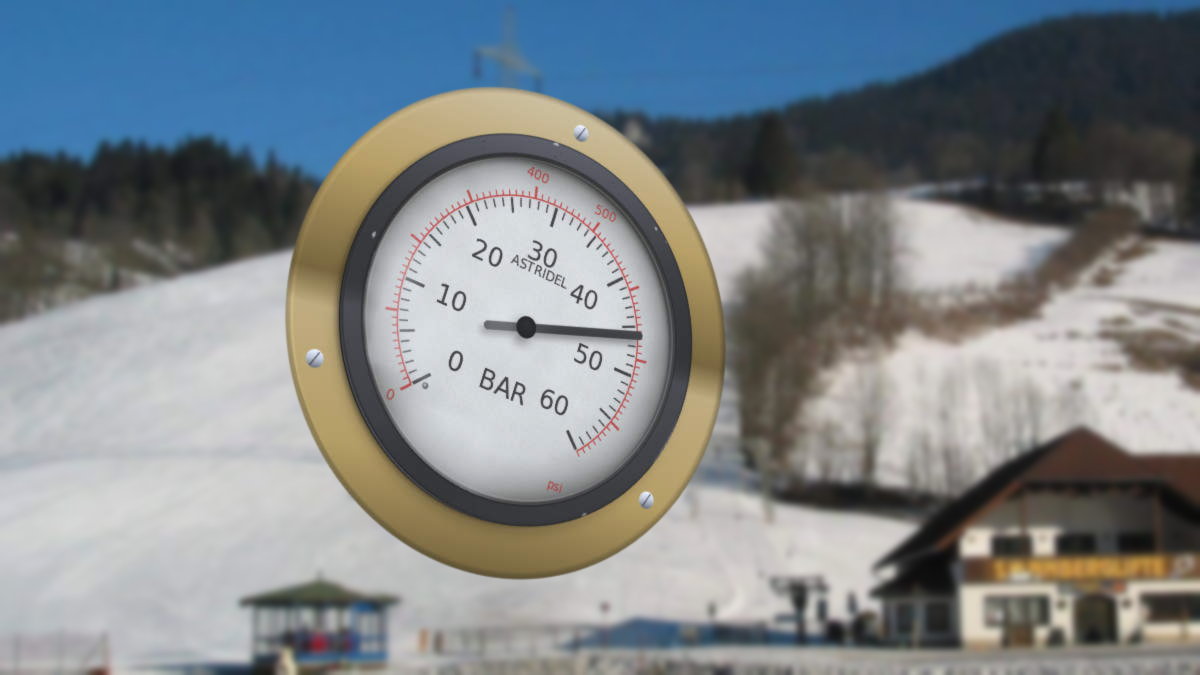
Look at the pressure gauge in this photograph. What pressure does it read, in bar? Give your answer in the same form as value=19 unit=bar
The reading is value=46 unit=bar
